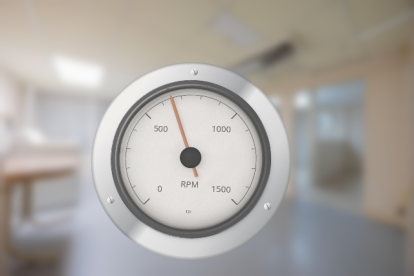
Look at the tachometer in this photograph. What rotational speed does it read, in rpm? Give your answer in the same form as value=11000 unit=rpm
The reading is value=650 unit=rpm
